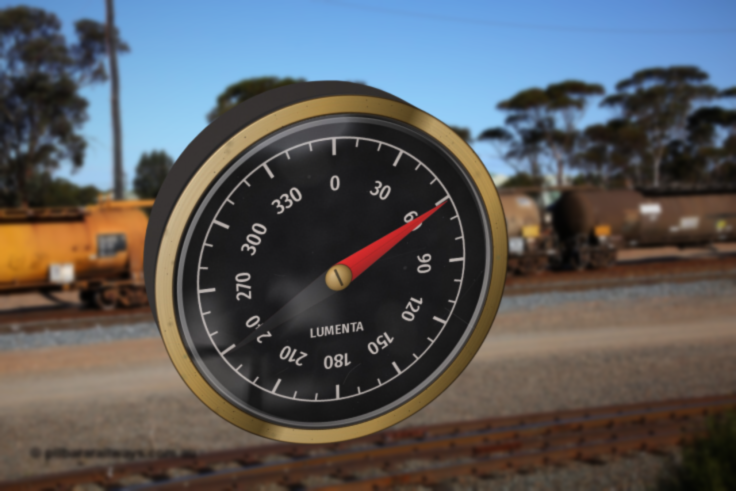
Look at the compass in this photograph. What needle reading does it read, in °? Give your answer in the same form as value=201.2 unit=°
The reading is value=60 unit=°
